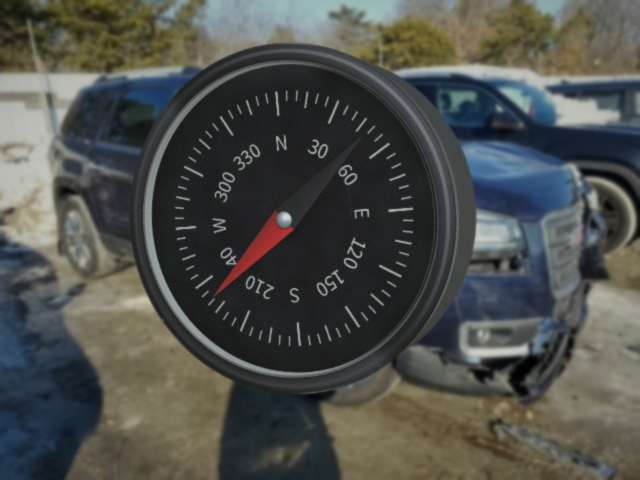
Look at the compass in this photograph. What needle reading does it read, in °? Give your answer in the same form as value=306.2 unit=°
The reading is value=230 unit=°
